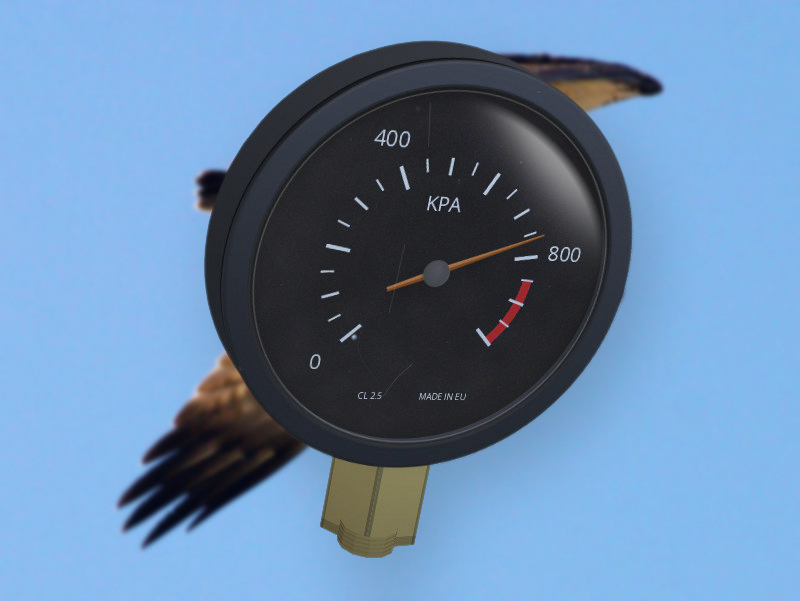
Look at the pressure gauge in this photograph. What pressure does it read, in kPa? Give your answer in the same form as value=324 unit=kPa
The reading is value=750 unit=kPa
